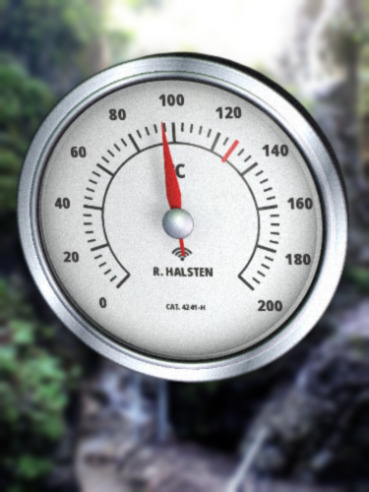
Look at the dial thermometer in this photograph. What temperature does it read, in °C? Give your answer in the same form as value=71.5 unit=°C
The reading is value=96 unit=°C
